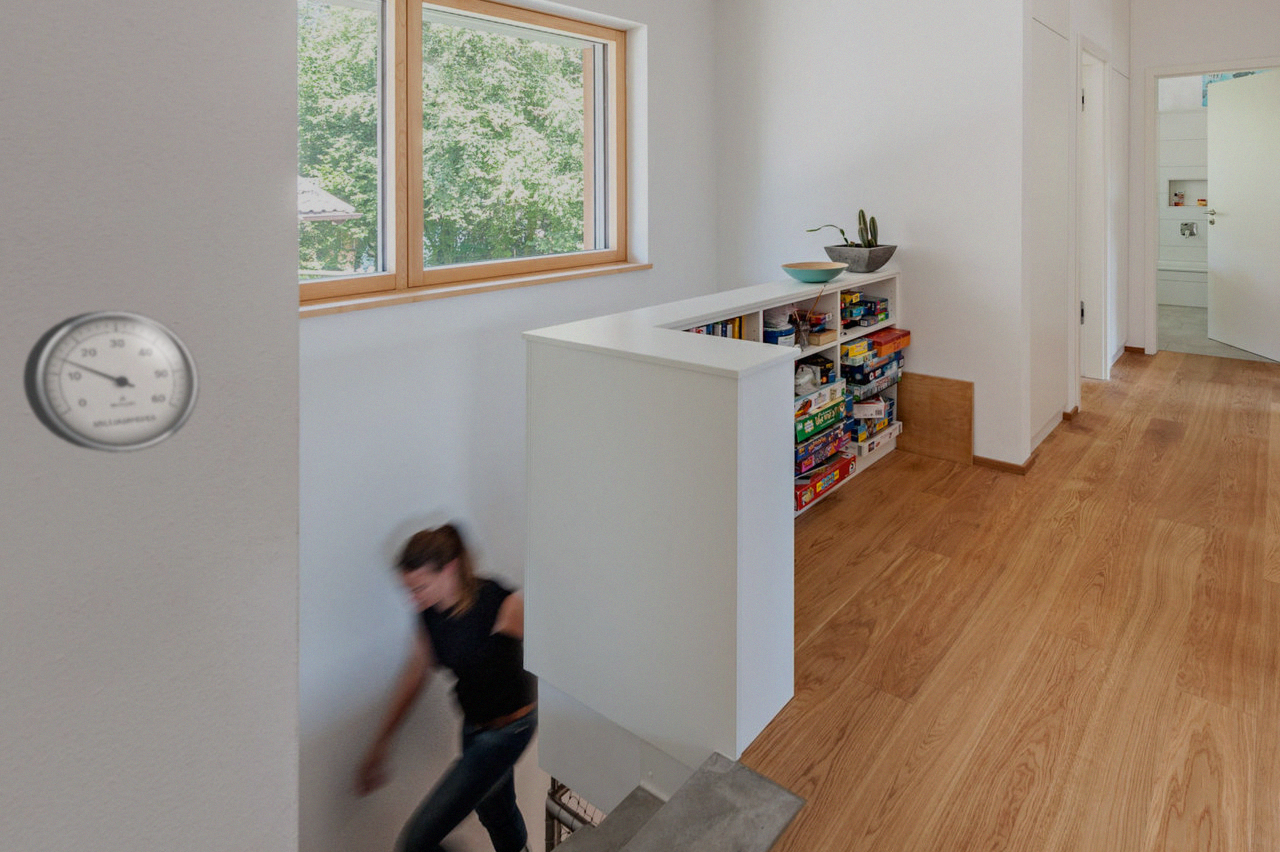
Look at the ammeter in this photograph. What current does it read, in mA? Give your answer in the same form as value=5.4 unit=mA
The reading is value=14 unit=mA
